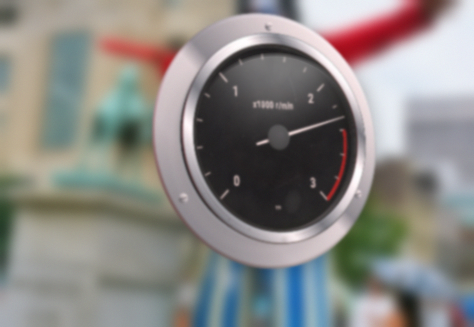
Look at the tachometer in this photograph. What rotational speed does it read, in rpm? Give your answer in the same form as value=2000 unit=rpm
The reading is value=2300 unit=rpm
